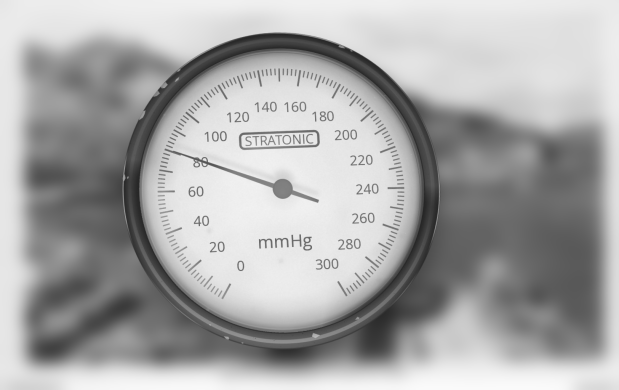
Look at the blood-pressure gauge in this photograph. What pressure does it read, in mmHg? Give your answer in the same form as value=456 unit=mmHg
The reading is value=80 unit=mmHg
